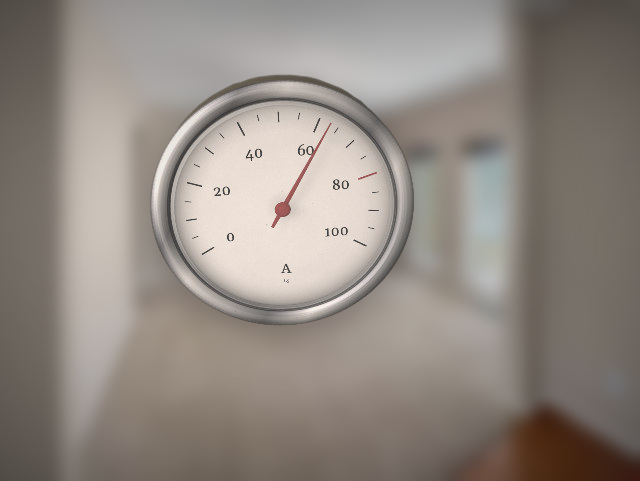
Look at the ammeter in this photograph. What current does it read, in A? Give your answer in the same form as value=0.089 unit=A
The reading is value=62.5 unit=A
